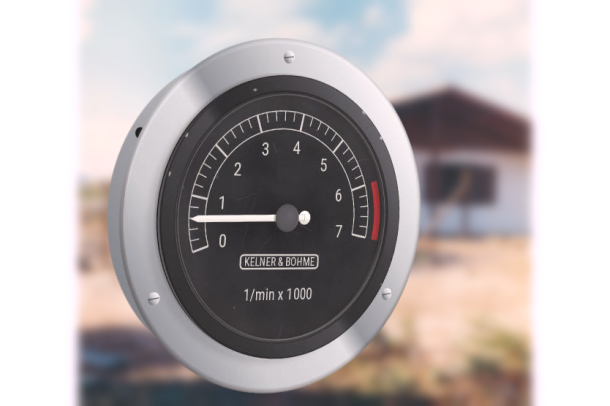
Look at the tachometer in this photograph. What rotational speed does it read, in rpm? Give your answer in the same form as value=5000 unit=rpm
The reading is value=600 unit=rpm
